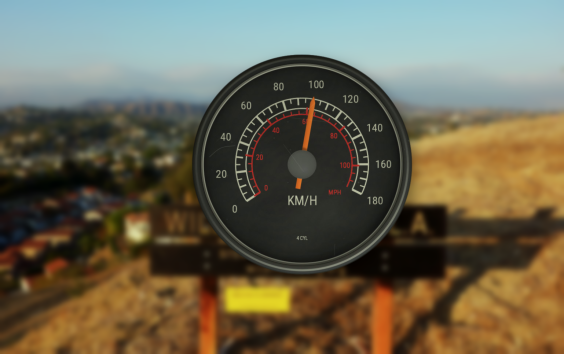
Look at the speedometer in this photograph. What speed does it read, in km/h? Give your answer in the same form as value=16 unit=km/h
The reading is value=100 unit=km/h
